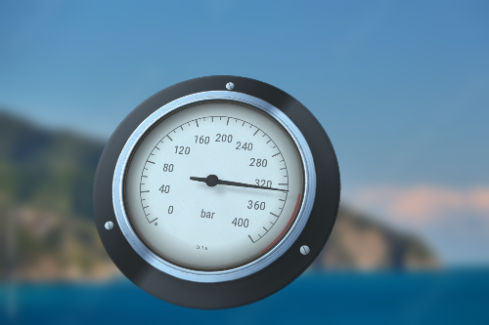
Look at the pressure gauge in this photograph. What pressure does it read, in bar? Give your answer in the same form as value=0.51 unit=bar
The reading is value=330 unit=bar
